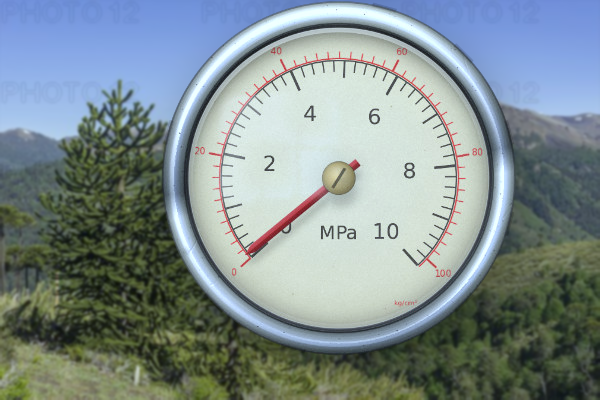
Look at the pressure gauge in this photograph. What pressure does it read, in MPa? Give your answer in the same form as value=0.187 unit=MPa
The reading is value=0.1 unit=MPa
